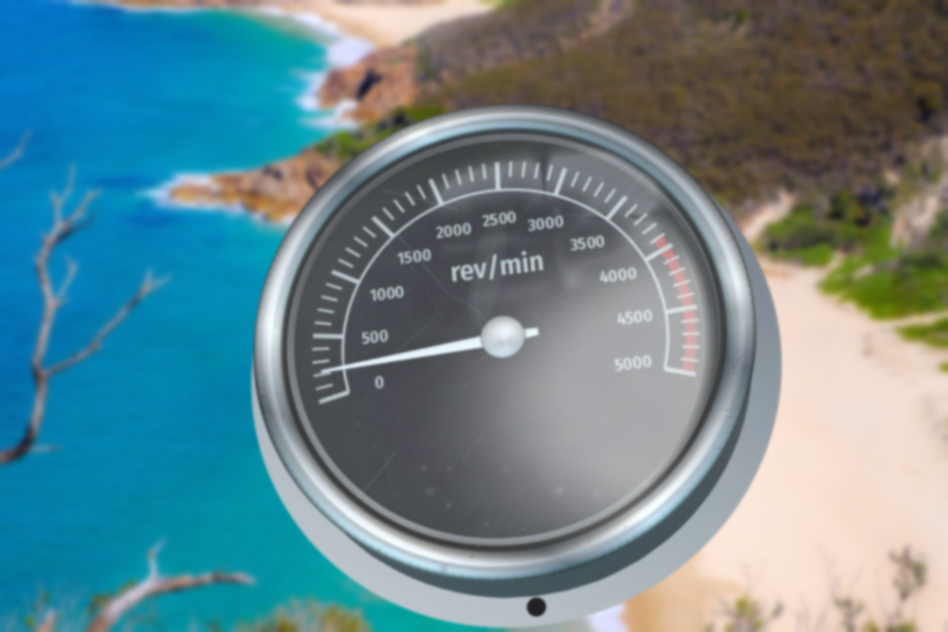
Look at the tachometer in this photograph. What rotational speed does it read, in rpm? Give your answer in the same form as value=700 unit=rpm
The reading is value=200 unit=rpm
